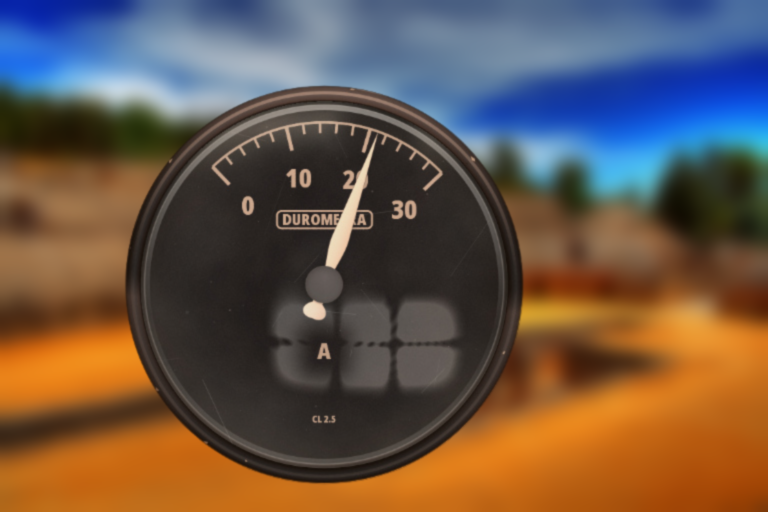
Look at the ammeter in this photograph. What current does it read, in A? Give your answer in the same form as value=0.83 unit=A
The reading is value=21 unit=A
